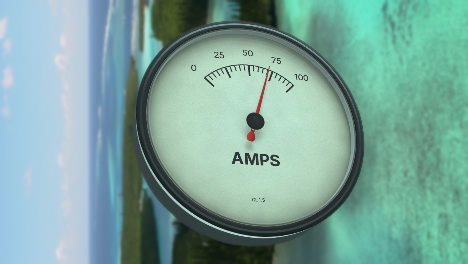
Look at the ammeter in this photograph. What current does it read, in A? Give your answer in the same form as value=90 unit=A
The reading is value=70 unit=A
